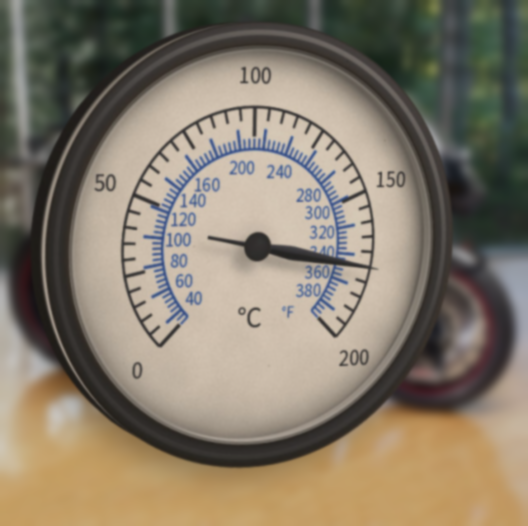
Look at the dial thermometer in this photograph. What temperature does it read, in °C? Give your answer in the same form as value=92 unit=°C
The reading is value=175 unit=°C
